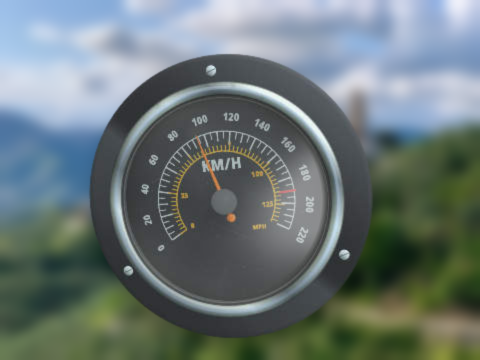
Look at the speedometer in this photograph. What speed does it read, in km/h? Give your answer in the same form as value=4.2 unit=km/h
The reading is value=95 unit=km/h
